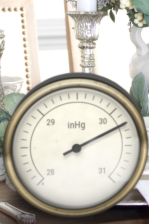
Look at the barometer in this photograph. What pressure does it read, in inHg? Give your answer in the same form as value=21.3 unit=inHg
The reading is value=30.2 unit=inHg
